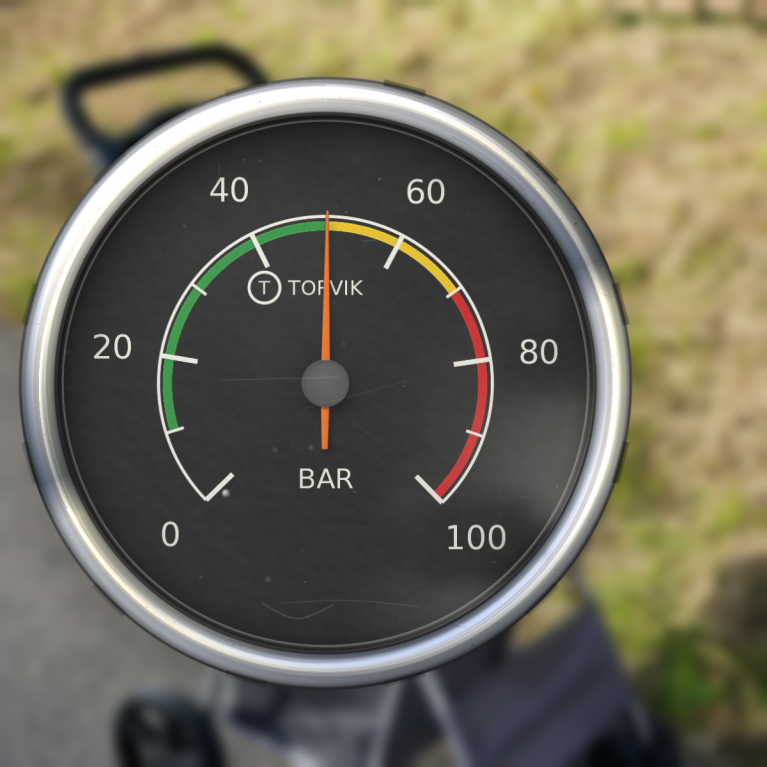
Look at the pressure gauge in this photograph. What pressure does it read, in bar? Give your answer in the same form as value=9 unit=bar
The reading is value=50 unit=bar
